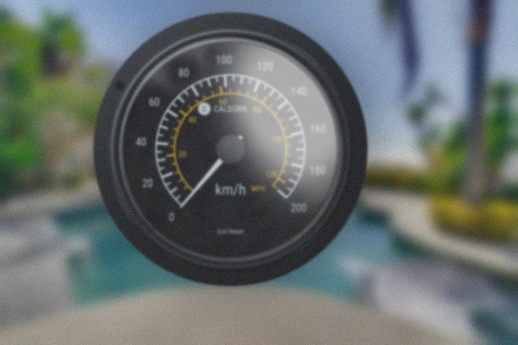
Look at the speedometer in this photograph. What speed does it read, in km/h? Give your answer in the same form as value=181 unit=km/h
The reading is value=0 unit=km/h
